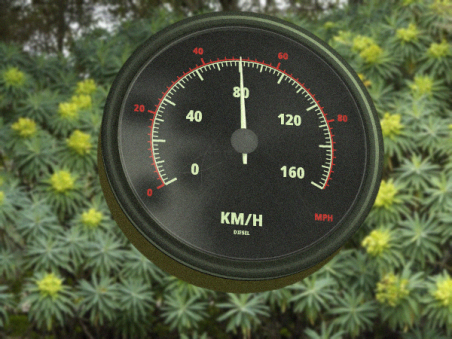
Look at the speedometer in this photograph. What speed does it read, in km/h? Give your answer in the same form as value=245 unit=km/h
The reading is value=80 unit=km/h
